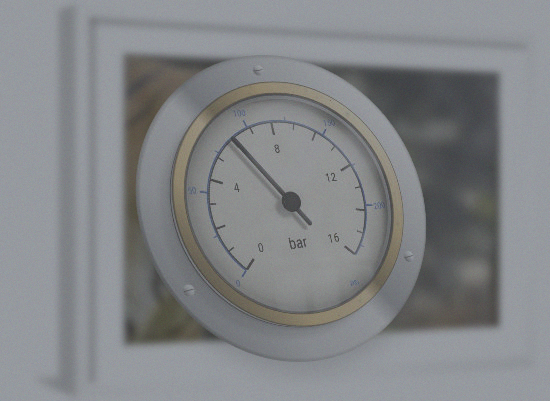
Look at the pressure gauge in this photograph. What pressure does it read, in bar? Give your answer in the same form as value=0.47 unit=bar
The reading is value=6 unit=bar
